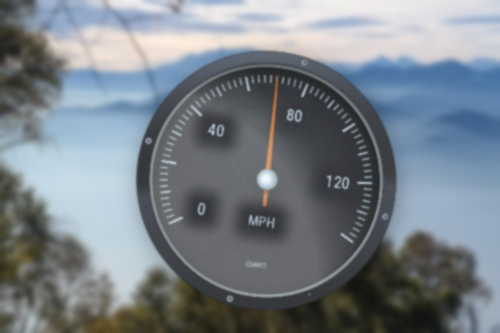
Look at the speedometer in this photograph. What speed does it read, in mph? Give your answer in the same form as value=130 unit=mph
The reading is value=70 unit=mph
